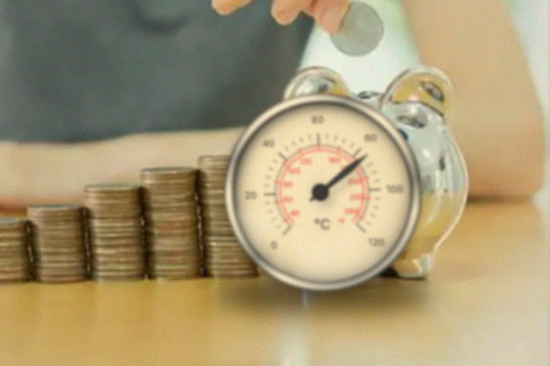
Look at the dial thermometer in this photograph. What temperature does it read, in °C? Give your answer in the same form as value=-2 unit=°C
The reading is value=84 unit=°C
